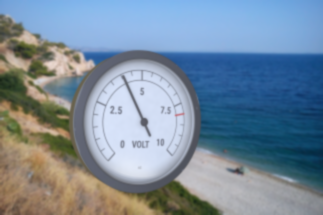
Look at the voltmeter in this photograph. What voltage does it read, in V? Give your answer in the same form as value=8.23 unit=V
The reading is value=4 unit=V
